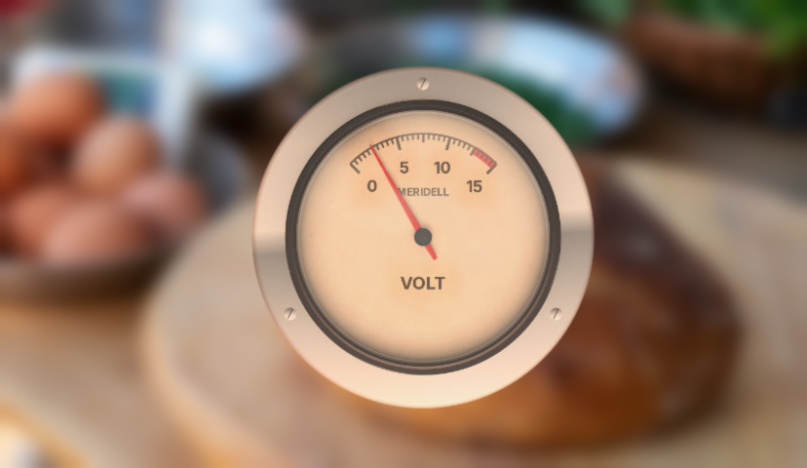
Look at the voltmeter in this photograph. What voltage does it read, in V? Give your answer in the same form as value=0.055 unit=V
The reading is value=2.5 unit=V
